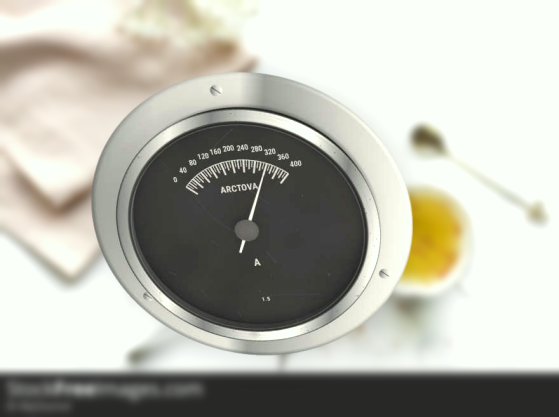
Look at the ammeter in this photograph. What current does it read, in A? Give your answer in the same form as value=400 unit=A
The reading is value=320 unit=A
